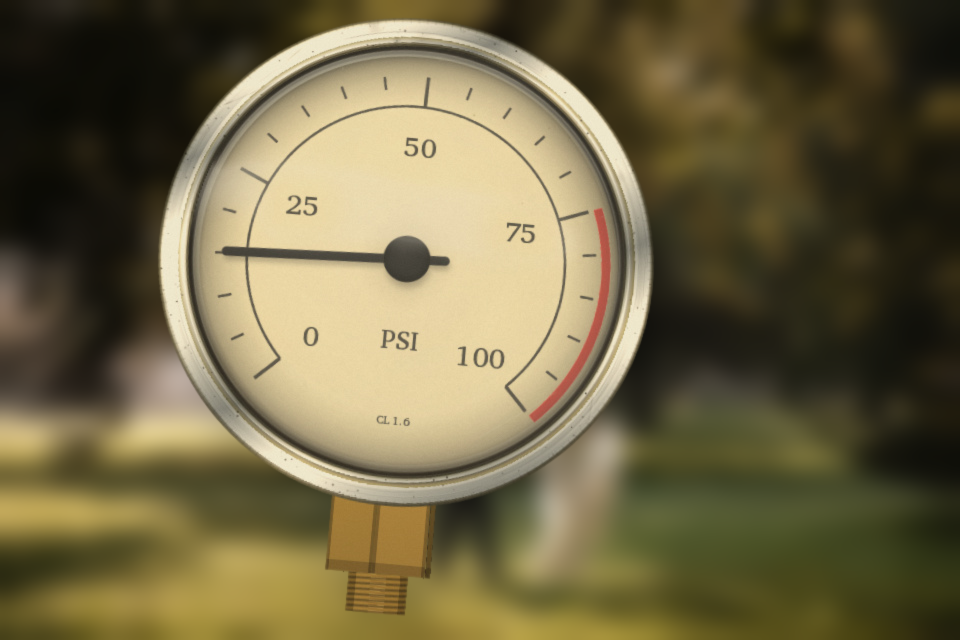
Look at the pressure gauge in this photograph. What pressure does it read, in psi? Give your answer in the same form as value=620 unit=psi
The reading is value=15 unit=psi
